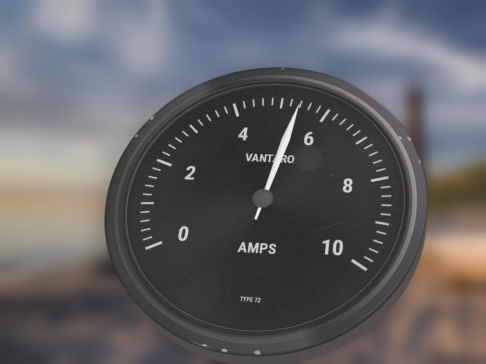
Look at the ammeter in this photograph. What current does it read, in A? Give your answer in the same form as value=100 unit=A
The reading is value=5.4 unit=A
